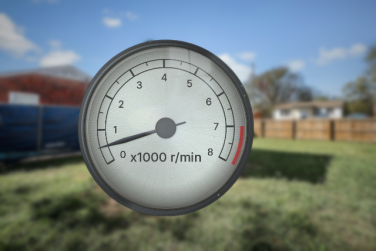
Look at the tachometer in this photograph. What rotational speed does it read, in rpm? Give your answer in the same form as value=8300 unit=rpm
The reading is value=500 unit=rpm
